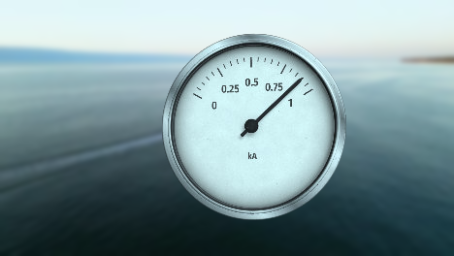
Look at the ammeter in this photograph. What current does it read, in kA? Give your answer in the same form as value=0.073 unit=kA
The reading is value=0.9 unit=kA
